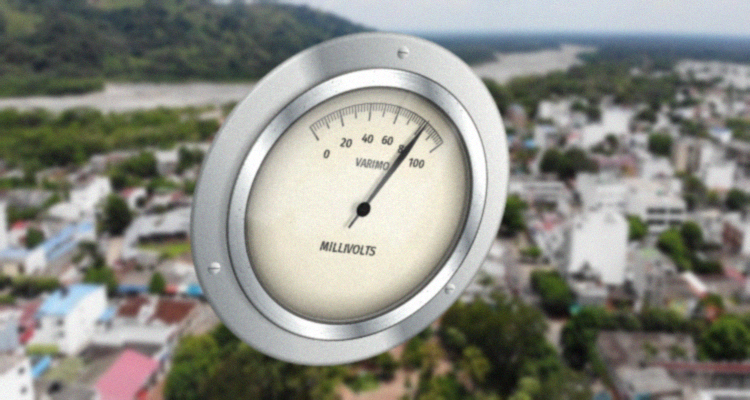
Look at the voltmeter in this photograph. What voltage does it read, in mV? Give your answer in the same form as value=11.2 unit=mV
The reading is value=80 unit=mV
